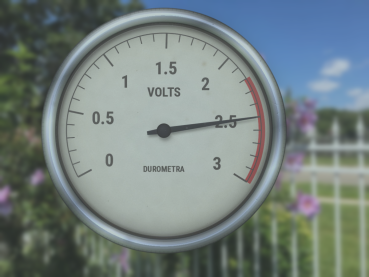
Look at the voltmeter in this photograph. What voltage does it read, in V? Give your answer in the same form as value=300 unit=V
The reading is value=2.5 unit=V
